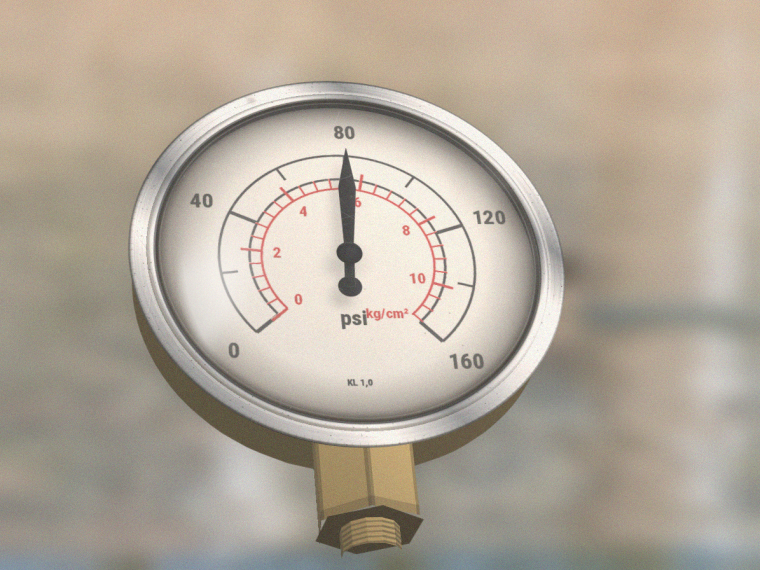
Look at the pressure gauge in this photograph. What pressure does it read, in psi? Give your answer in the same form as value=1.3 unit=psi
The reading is value=80 unit=psi
